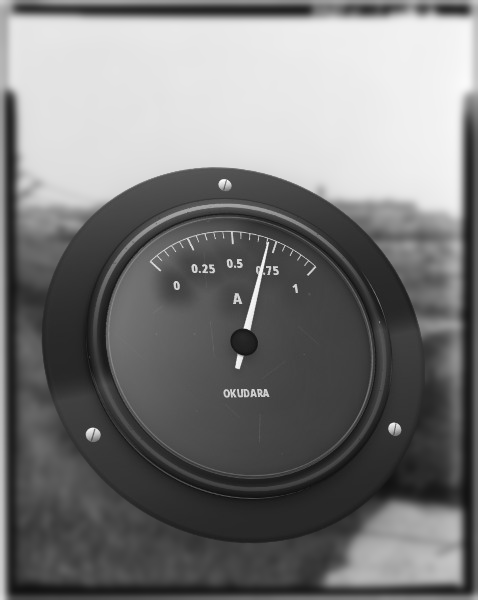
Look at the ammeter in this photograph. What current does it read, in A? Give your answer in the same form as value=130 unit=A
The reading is value=0.7 unit=A
